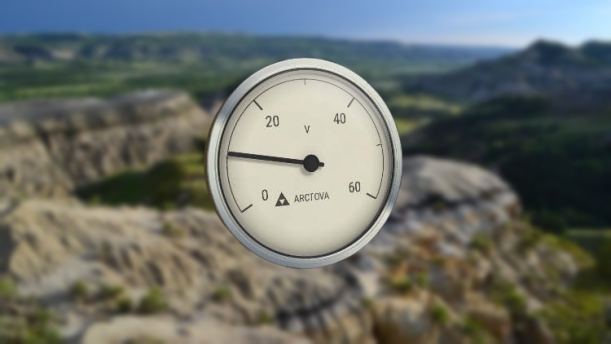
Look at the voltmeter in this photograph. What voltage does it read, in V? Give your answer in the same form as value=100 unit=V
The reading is value=10 unit=V
